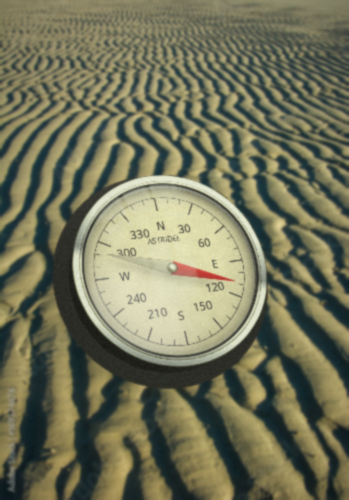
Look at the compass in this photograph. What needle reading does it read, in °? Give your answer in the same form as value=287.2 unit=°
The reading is value=110 unit=°
